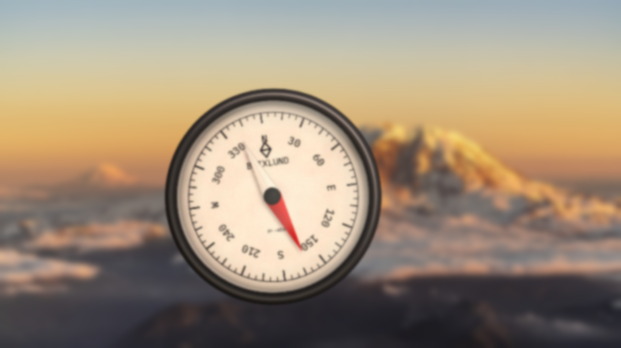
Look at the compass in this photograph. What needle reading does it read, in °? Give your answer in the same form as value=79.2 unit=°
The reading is value=160 unit=°
